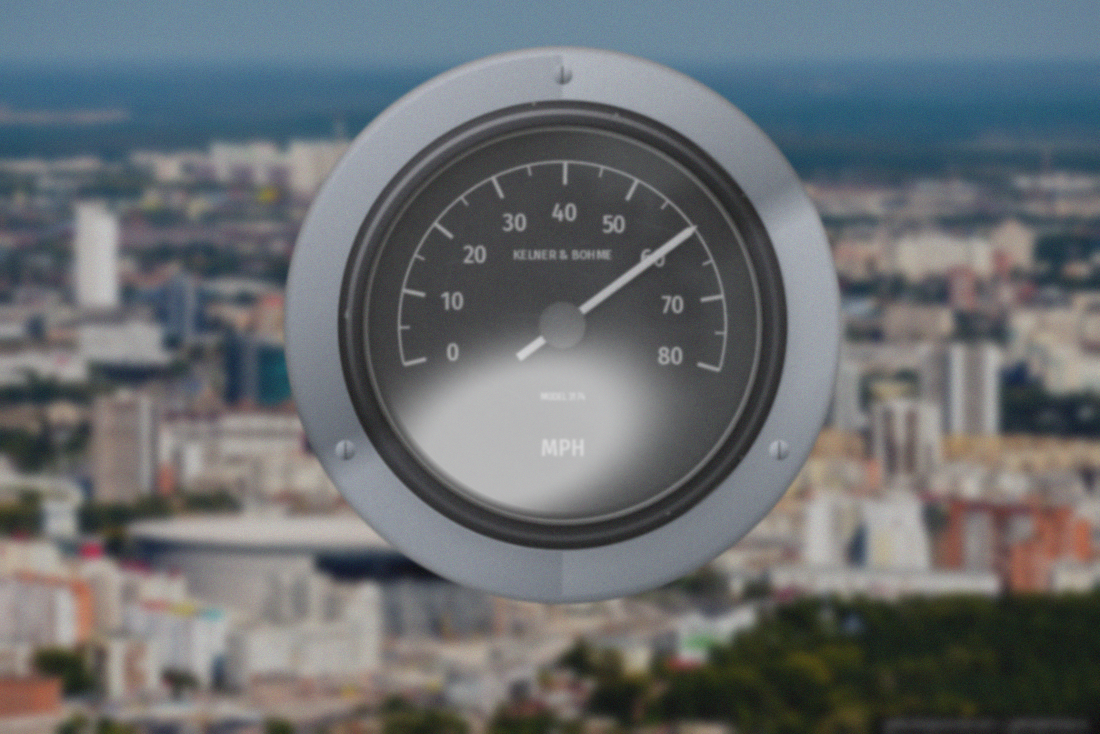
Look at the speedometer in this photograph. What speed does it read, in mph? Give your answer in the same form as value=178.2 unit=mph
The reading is value=60 unit=mph
